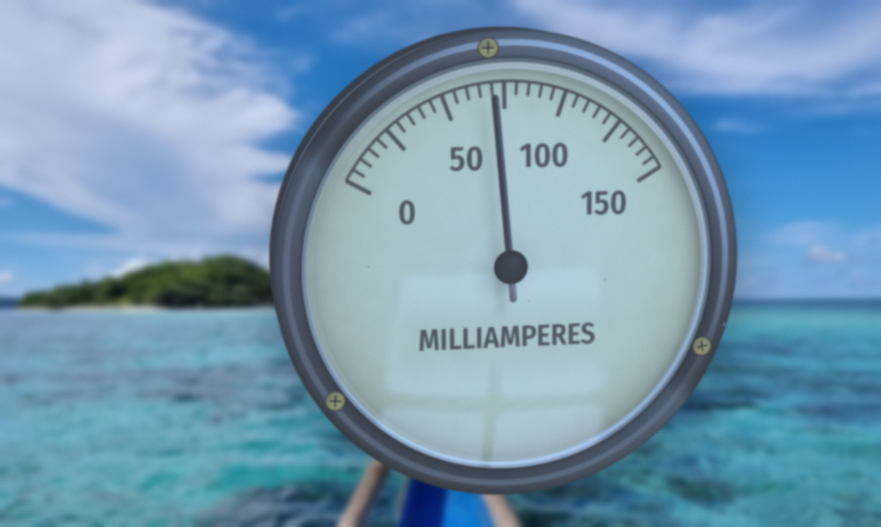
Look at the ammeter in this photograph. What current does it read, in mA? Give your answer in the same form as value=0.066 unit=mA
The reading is value=70 unit=mA
